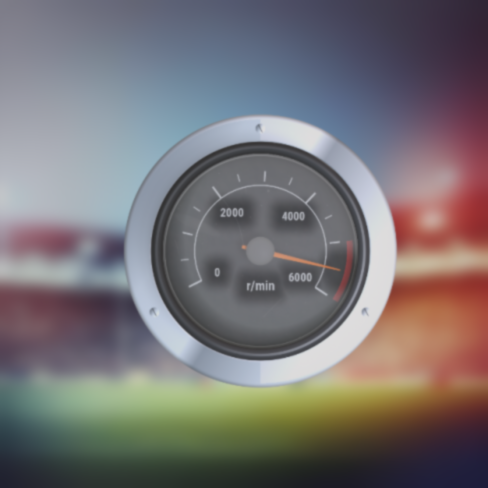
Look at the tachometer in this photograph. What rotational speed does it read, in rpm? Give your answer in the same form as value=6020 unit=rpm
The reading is value=5500 unit=rpm
